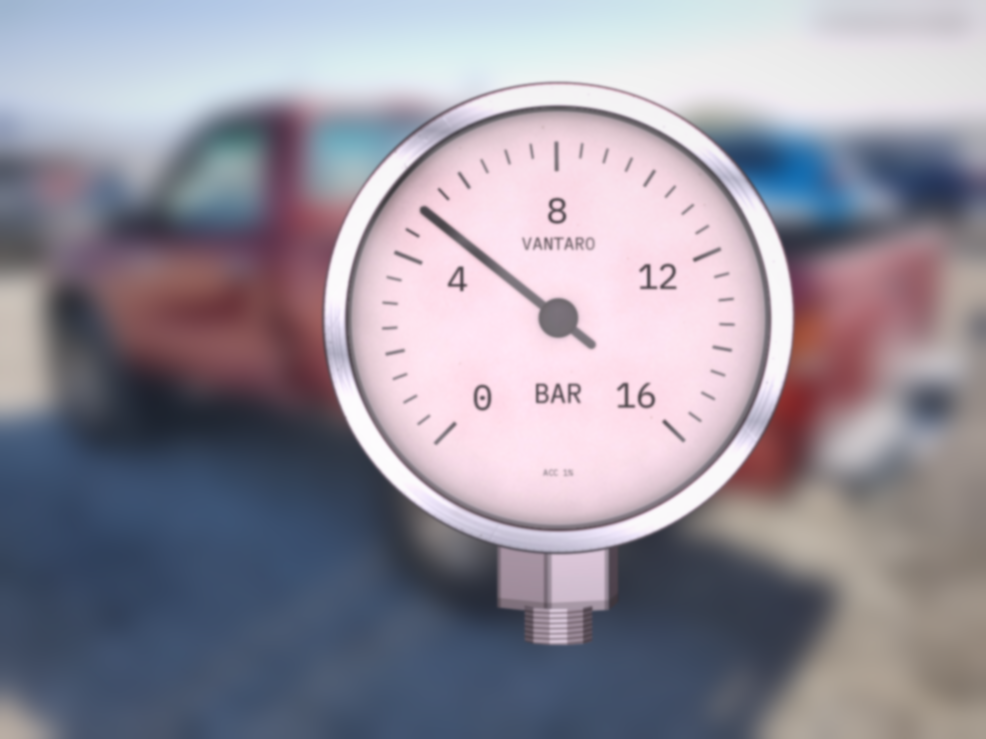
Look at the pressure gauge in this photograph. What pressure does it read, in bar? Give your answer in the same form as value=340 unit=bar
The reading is value=5 unit=bar
